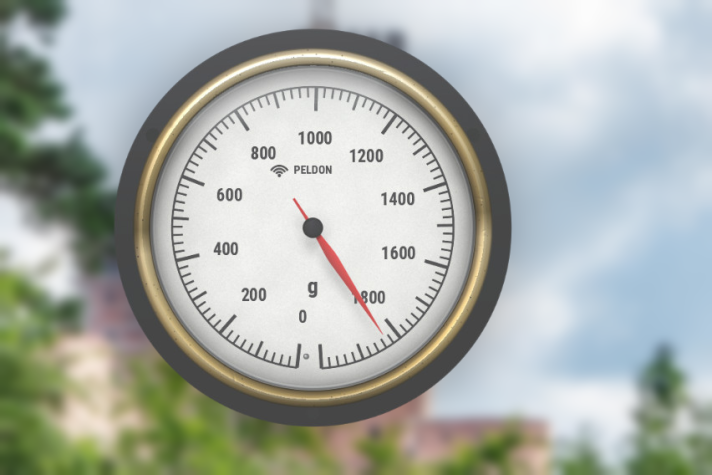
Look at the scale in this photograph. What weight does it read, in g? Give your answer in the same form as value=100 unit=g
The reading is value=1830 unit=g
